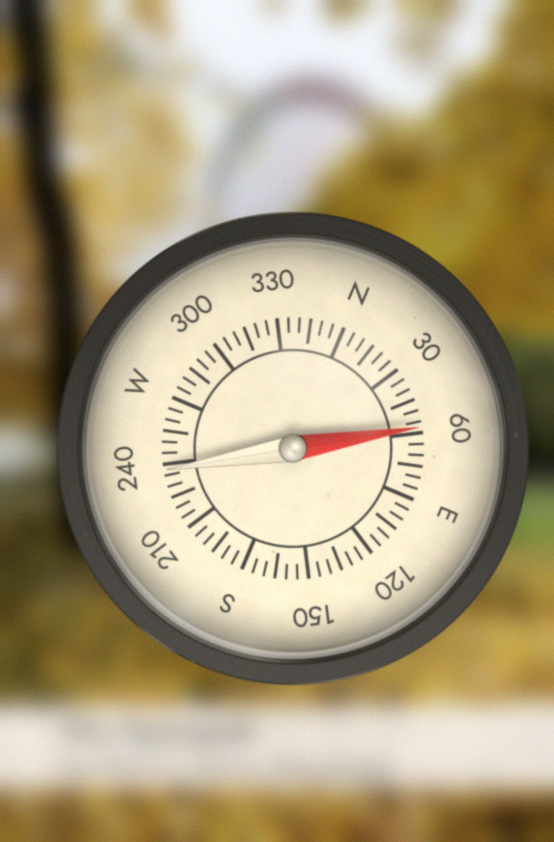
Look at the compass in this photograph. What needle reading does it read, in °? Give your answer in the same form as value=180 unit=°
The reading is value=57.5 unit=°
